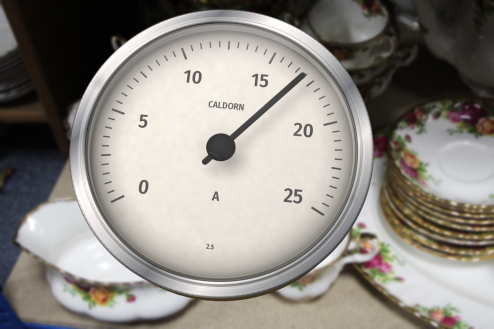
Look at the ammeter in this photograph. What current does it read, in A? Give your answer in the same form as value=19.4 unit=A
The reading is value=17 unit=A
